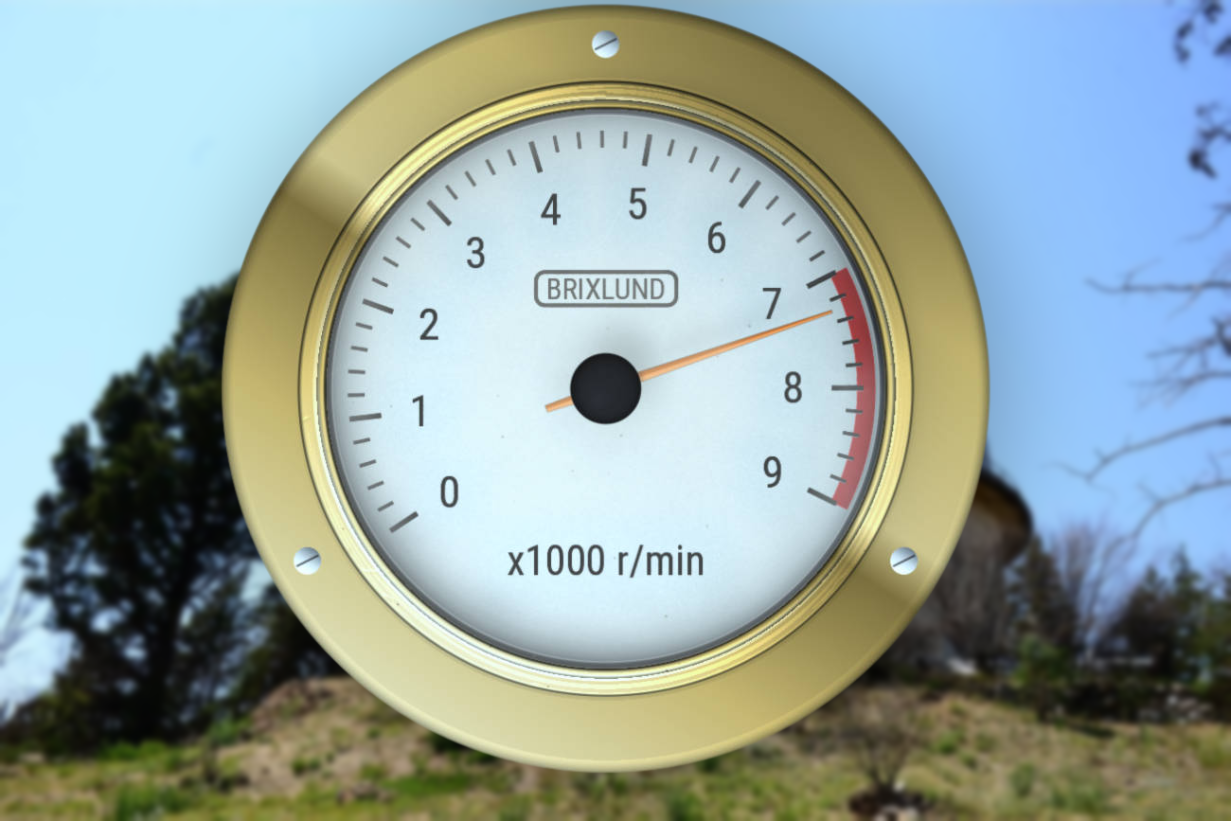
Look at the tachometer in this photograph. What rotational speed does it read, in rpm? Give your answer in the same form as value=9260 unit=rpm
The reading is value=7300 unit=rpm
